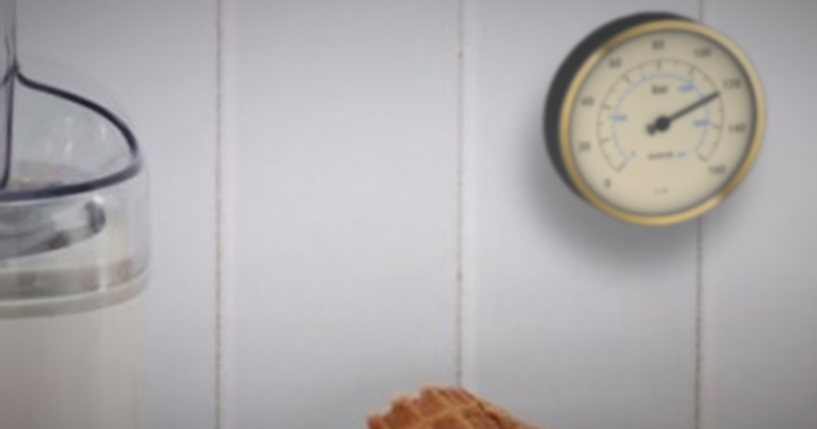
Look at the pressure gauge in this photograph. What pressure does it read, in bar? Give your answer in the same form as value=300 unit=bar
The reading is value=120 unit=bar
